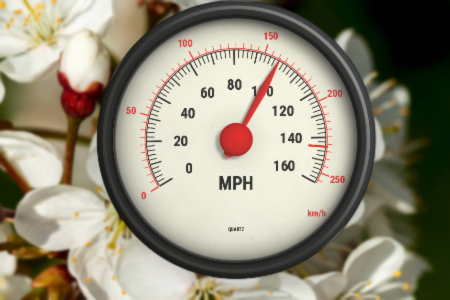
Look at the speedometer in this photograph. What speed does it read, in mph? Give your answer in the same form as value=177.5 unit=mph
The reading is value=100 unit=mph
